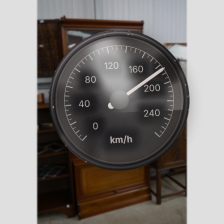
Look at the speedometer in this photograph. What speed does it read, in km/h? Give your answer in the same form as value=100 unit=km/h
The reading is value=185 unit=km/h
